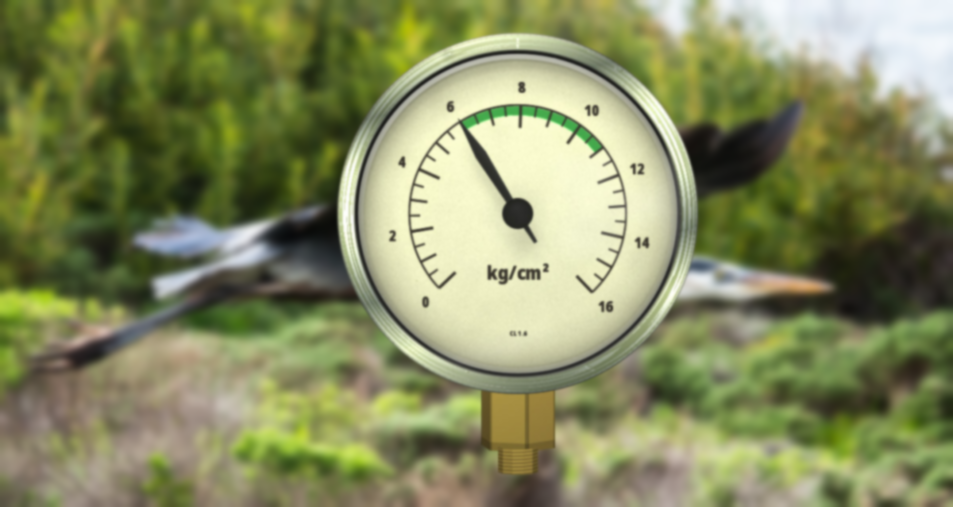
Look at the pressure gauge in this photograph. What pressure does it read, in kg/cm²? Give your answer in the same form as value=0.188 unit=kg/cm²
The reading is value=6 unit=kg/cm²
